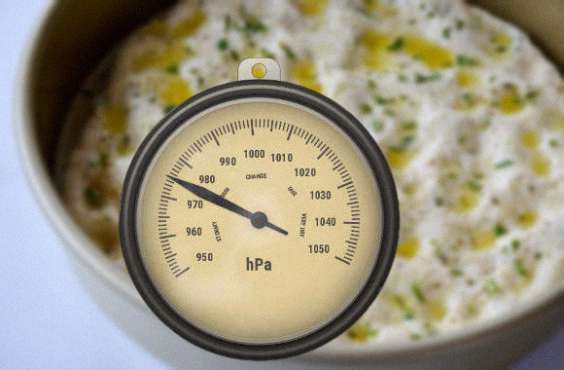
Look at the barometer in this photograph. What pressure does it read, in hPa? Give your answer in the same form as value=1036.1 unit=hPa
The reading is value=975 unit=hPa
